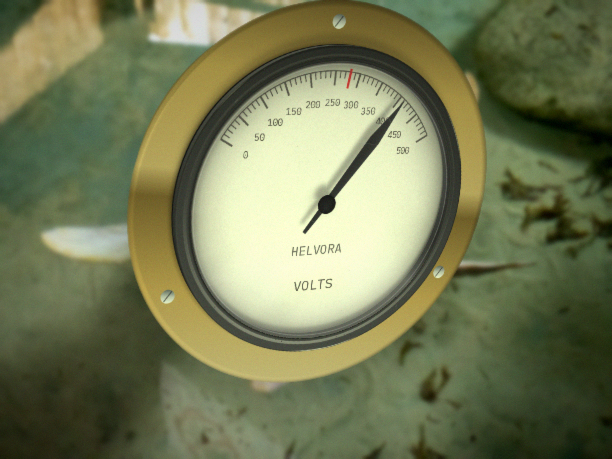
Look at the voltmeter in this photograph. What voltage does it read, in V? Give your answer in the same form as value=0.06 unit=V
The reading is value=400 unit=V
